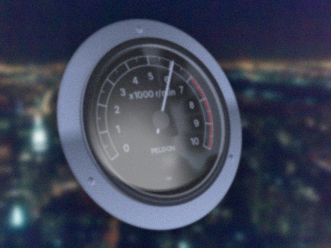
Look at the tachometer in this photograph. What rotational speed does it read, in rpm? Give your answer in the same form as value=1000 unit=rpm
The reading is value=6000 unit=rpm
